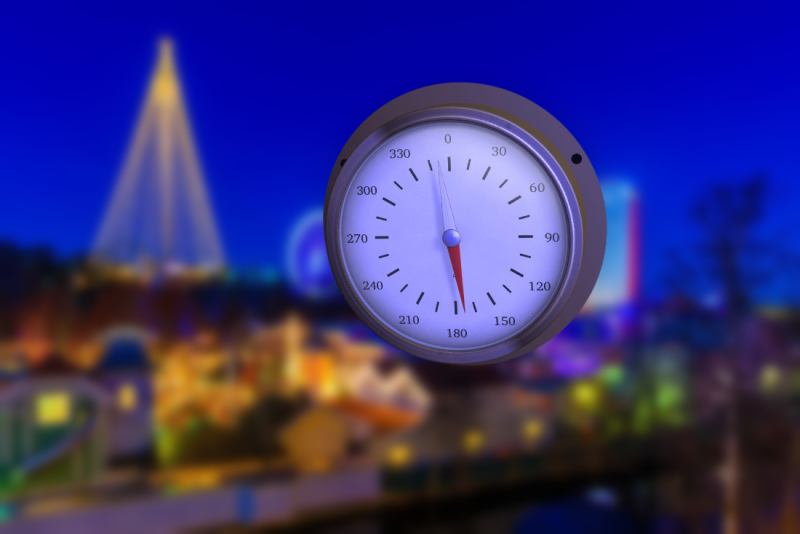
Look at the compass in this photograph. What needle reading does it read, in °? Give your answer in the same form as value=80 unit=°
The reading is value=172.5 unit=°
